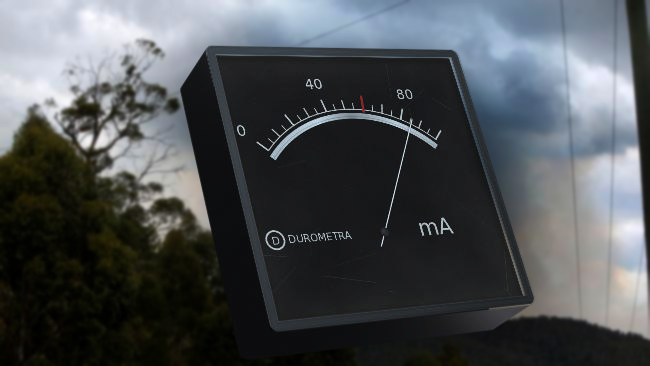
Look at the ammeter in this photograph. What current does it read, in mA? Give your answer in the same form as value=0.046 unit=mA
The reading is value=85 unit=mA
